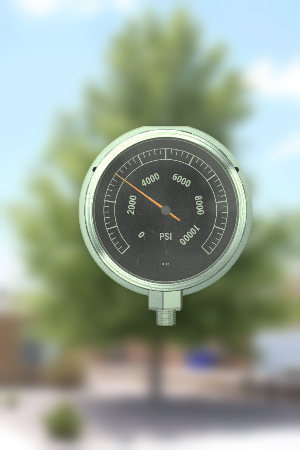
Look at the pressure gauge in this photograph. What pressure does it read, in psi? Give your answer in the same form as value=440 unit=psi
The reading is value=3000 unit=psi
